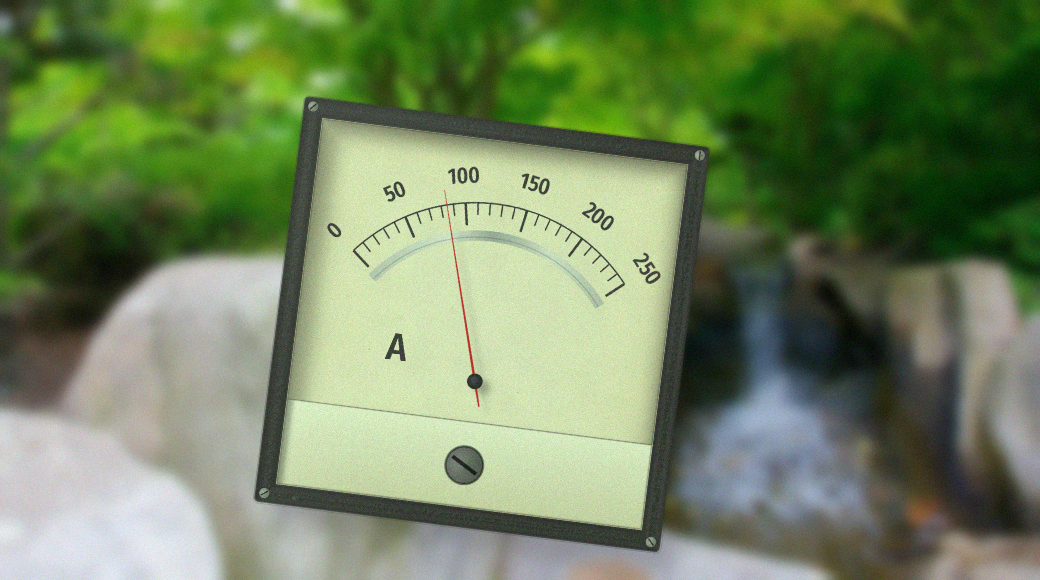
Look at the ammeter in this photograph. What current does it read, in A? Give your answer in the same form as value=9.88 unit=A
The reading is value=85 unit=A
